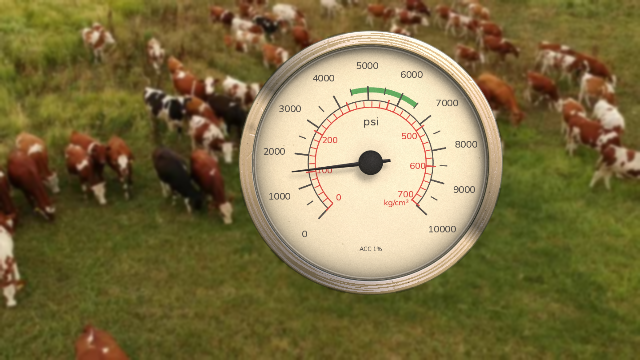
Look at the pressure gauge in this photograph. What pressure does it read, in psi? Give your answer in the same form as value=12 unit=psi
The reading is value=1500 unit=psi
